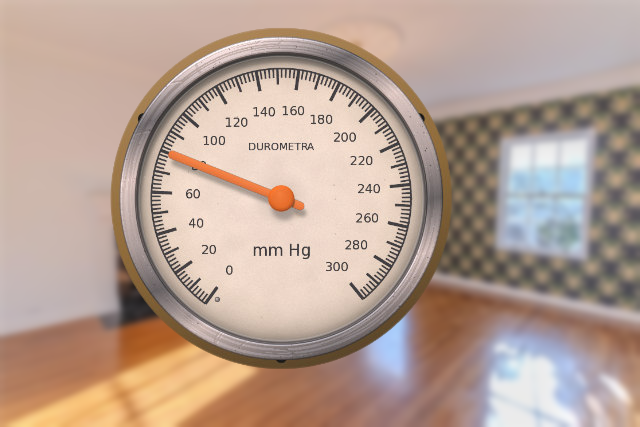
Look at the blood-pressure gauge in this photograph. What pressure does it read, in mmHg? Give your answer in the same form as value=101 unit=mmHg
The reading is value=80 unit=mmHg
